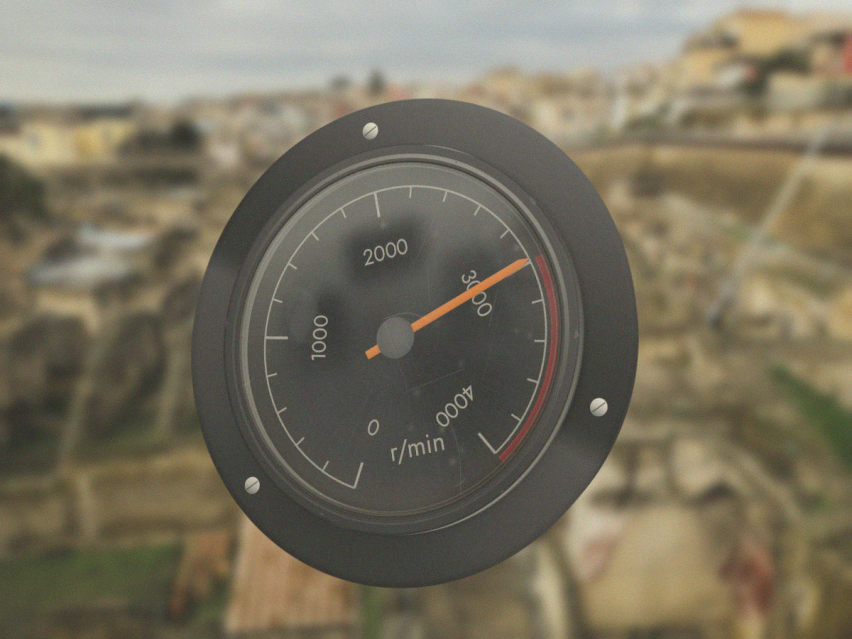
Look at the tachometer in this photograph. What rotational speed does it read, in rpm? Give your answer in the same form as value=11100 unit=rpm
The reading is value=3000 unit=rpm
